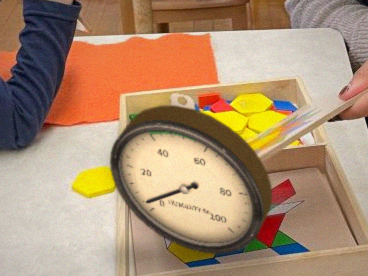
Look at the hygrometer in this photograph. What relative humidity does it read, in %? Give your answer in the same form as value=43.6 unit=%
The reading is value=4 unit=%
